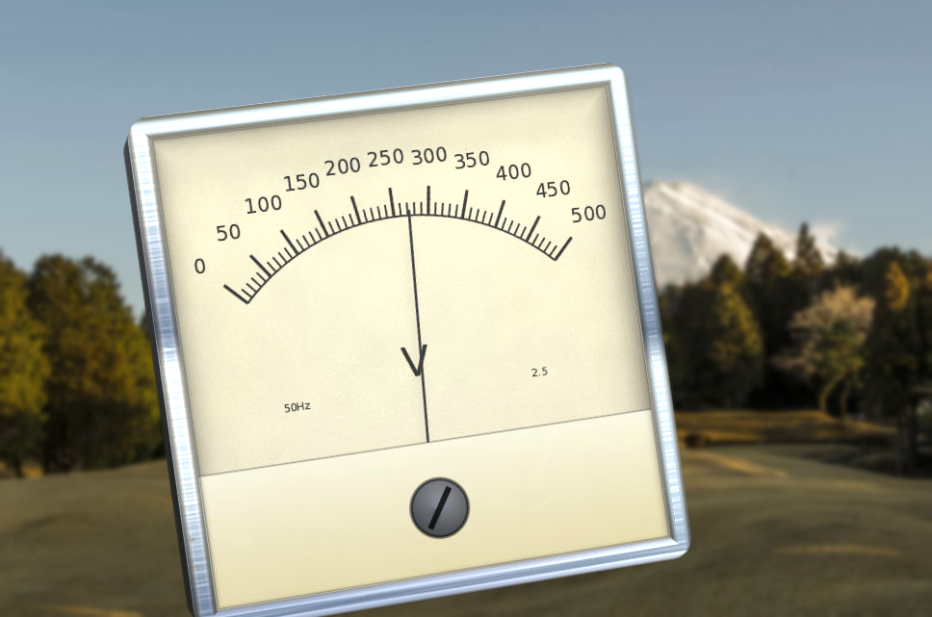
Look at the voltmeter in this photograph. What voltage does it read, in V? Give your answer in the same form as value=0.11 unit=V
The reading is value=270 unit=V
